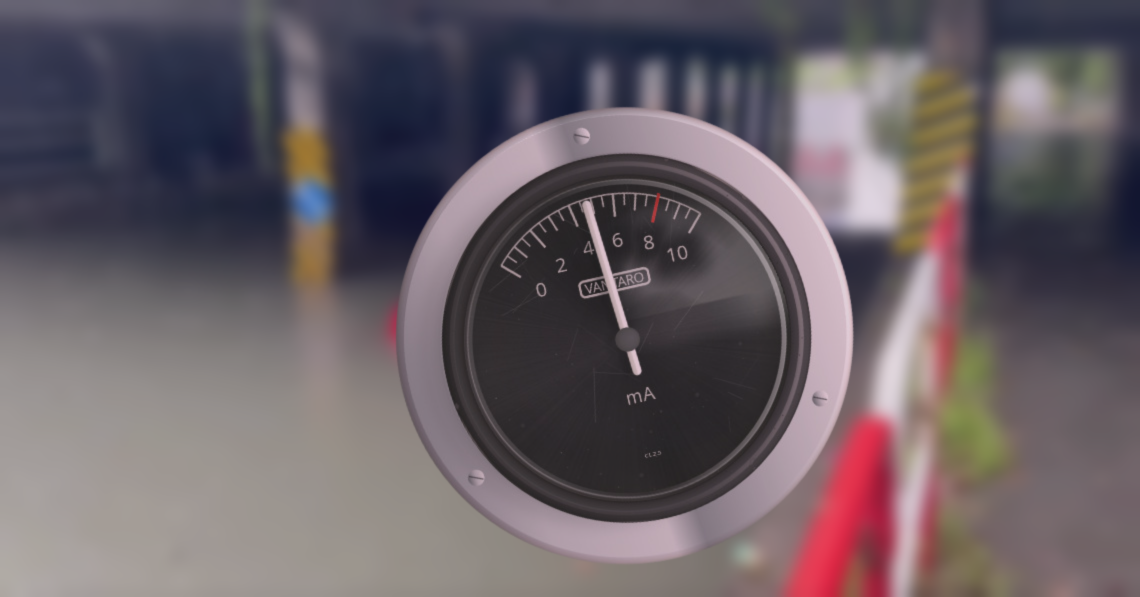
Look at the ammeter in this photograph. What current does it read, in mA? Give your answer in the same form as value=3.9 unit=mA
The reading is value=4.75 unit=mA
